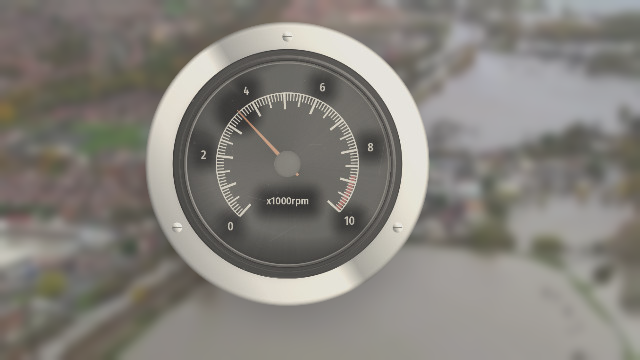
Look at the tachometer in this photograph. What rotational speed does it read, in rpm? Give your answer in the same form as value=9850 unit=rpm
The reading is value=3500 unit=rpm
